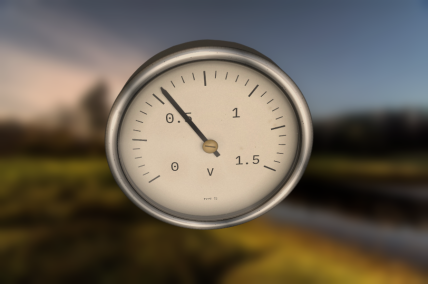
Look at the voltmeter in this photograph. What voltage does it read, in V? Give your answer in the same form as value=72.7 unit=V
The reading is value=0.55 unit=V
